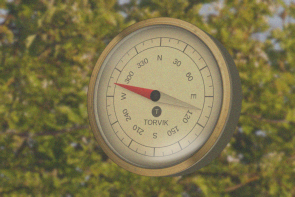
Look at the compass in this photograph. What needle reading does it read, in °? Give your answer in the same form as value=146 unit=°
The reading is value=285 unit=°
